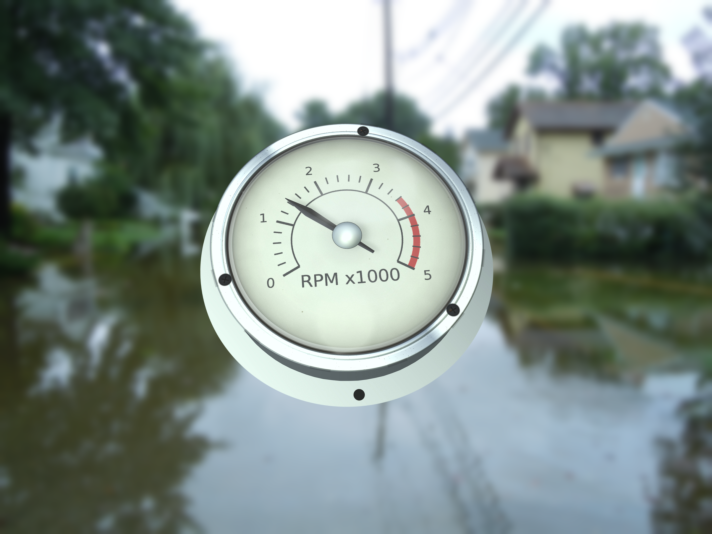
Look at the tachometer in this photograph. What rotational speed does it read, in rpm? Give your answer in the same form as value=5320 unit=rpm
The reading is value=1400 unit=rpm
